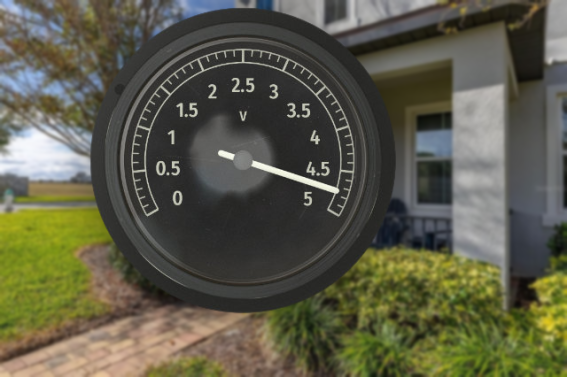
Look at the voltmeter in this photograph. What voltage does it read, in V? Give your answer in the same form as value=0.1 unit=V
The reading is value=4.75 unit=V
